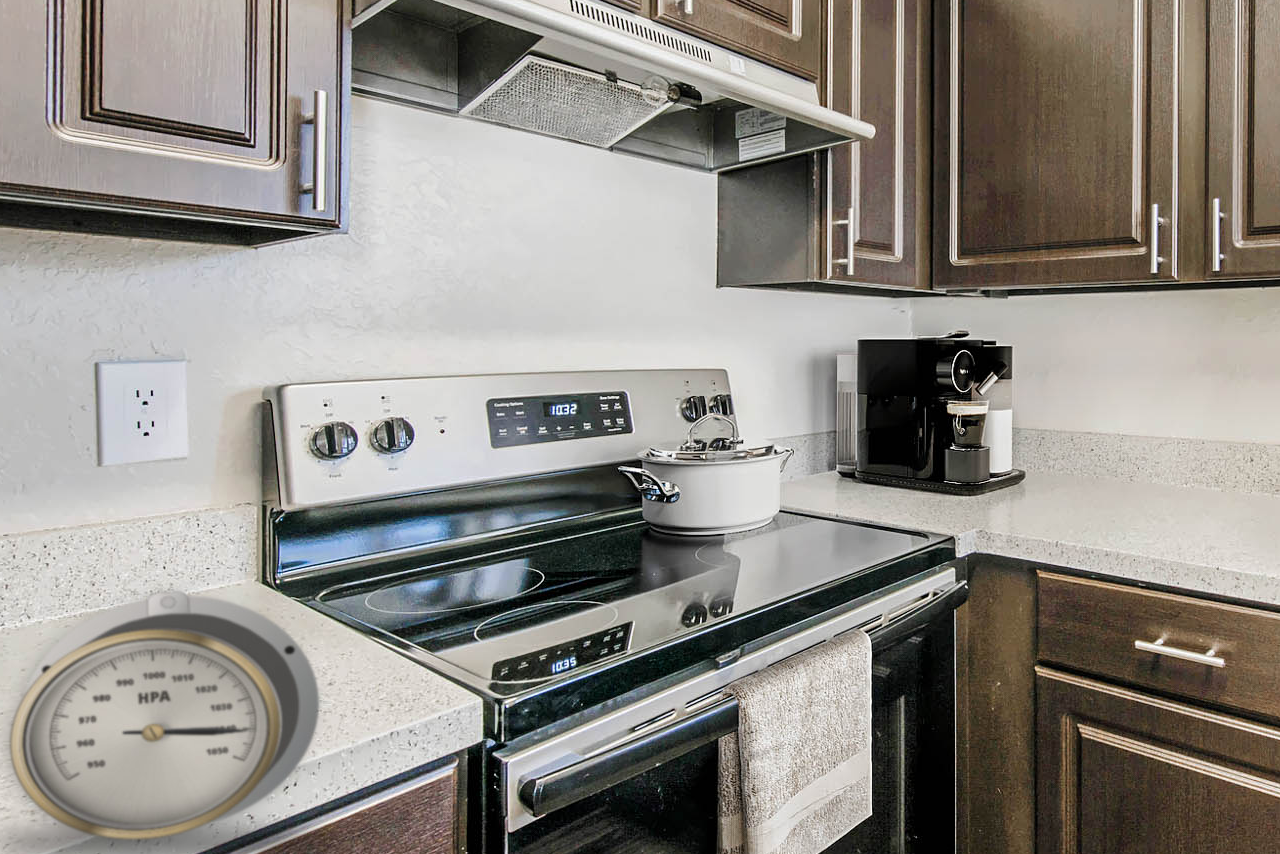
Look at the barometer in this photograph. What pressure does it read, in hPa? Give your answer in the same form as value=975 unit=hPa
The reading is value=1040 unit=hPa
